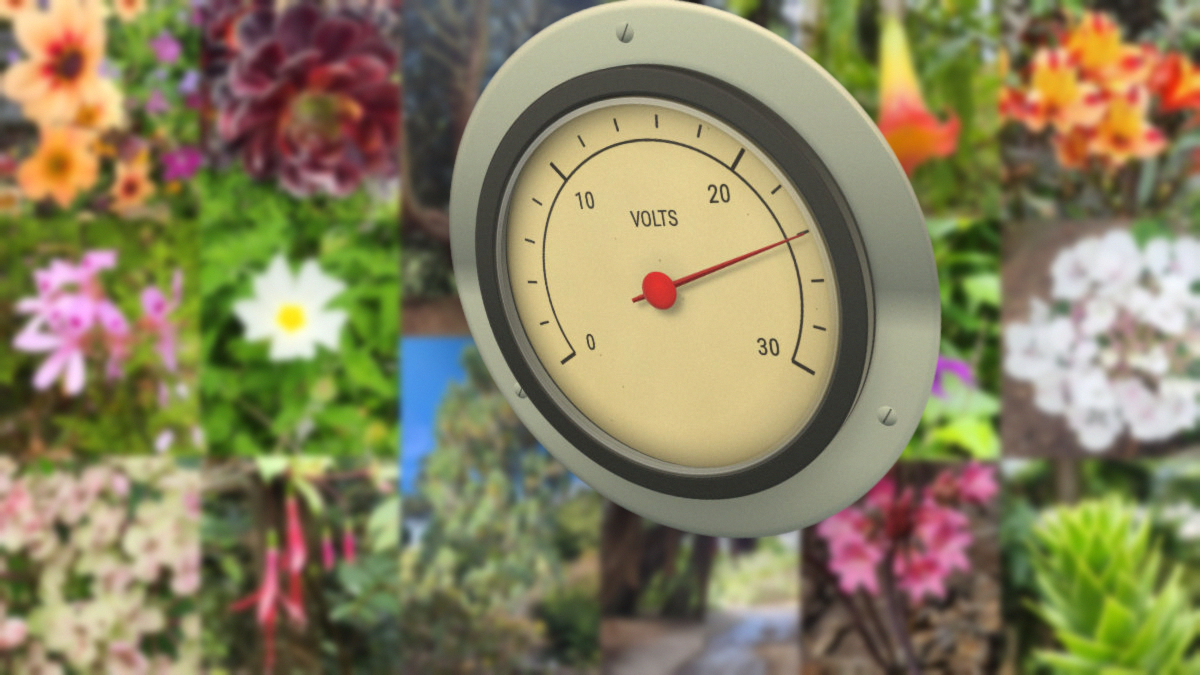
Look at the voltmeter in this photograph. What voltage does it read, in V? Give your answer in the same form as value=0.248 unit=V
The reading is value=24 unit=V
